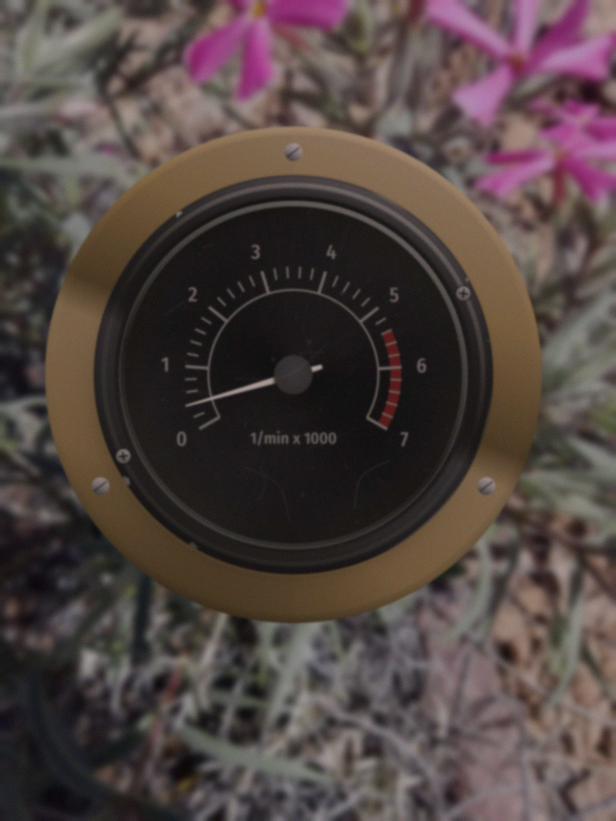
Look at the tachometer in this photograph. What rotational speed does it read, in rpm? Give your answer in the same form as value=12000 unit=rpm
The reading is value=400 unit=rpm
